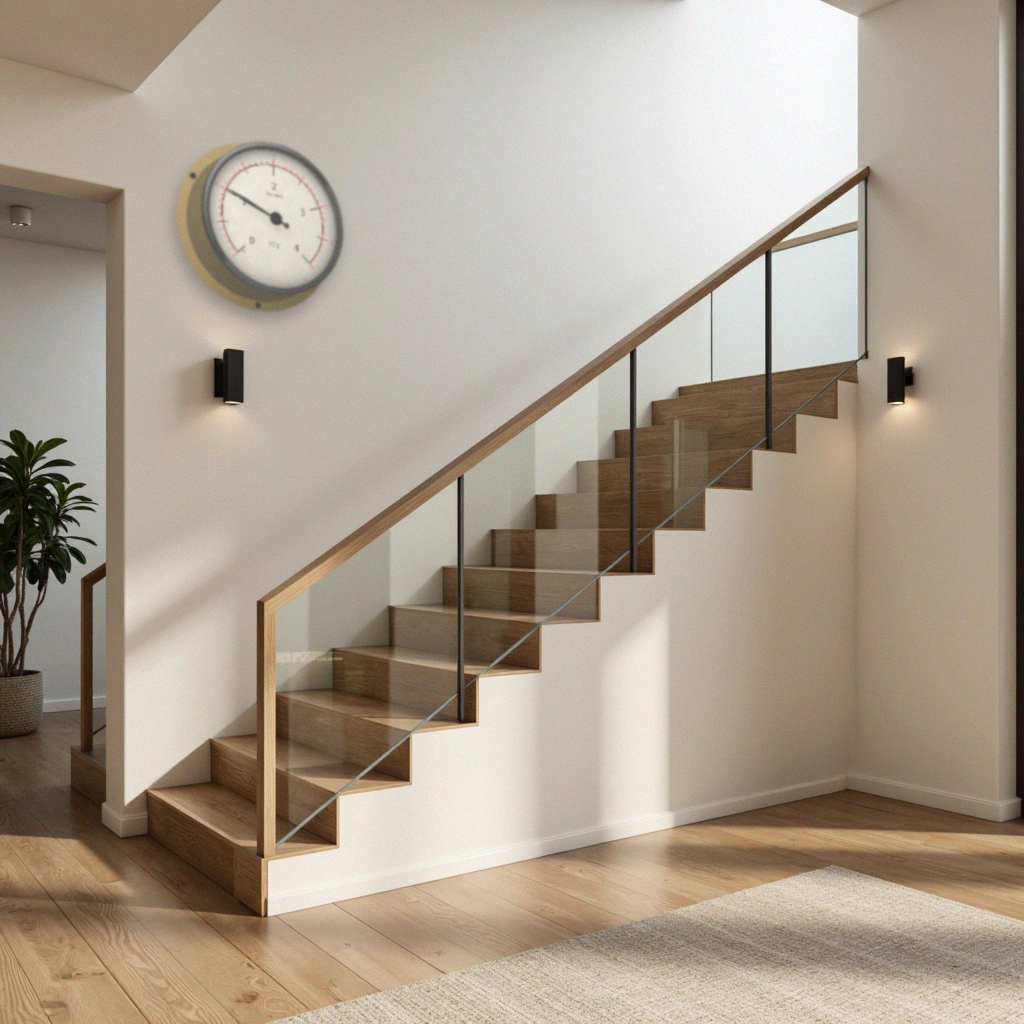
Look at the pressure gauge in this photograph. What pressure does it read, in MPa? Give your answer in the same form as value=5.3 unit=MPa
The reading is value=1 unit=MPa
